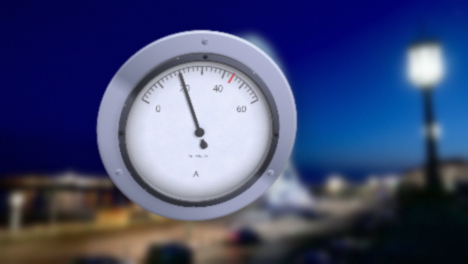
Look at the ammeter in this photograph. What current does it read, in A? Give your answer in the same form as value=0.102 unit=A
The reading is value=20 unit=A
